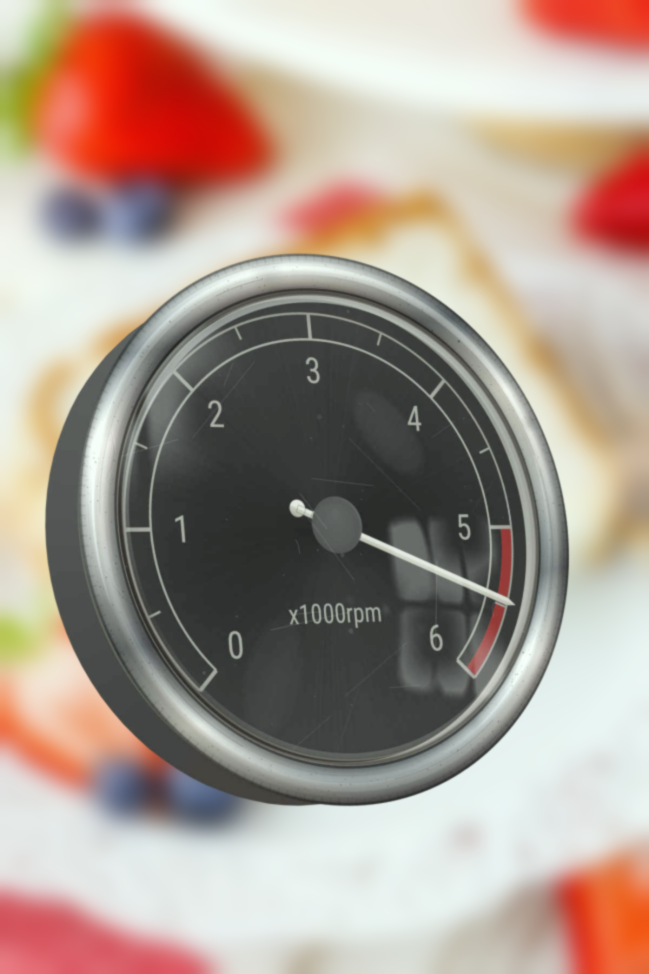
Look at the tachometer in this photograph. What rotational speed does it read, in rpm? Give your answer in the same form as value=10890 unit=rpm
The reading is value=5500 unit=rpm
